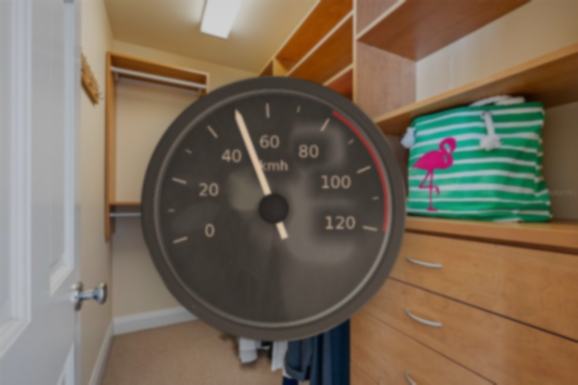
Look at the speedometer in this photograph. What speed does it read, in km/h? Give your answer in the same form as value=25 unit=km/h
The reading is value=50 unit=km/h
